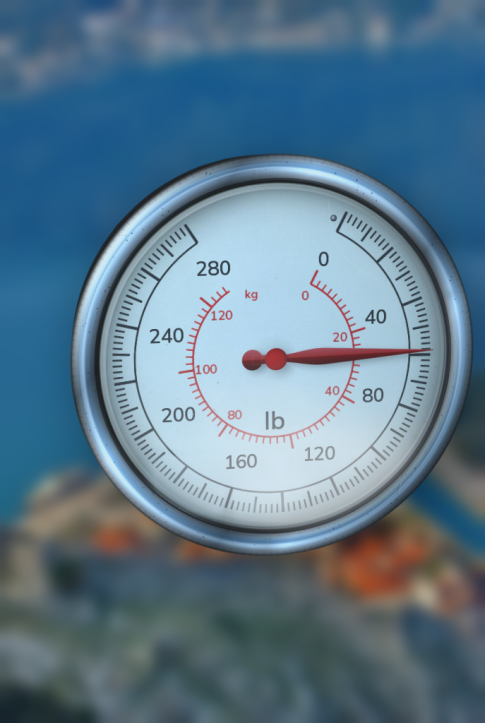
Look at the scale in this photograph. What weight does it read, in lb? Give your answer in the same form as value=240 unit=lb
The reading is value=58 unit=lb
